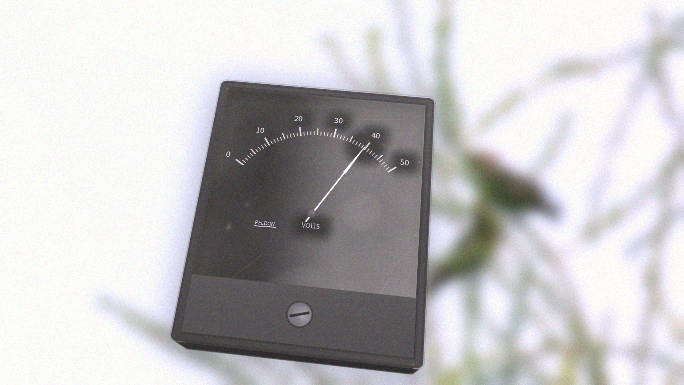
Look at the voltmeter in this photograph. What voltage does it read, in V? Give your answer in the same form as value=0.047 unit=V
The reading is value=40 unit=V
